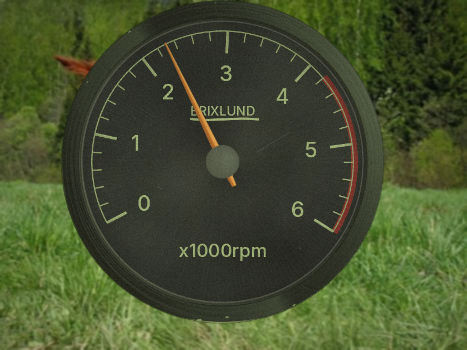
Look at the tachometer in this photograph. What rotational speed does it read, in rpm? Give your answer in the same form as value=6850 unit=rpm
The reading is value=2300 unit=rpm
